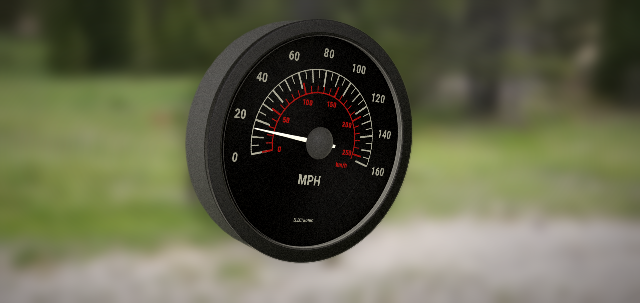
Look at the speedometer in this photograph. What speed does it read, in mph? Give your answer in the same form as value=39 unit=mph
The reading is value=15 unit=mph
